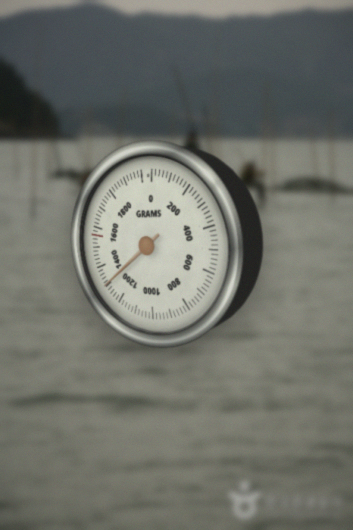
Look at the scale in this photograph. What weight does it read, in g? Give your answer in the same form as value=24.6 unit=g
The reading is value=1300 unit=g
